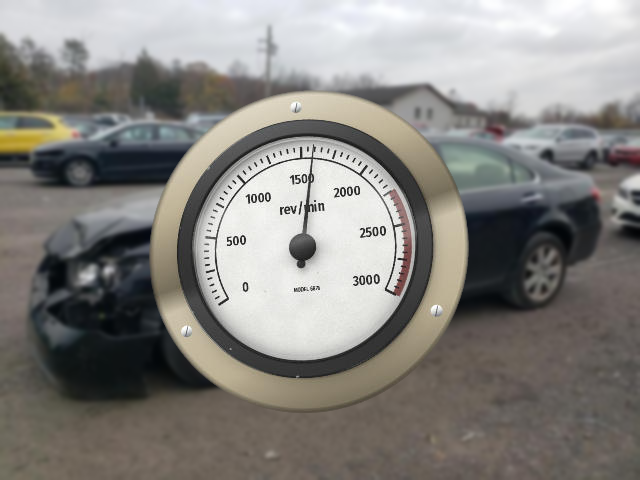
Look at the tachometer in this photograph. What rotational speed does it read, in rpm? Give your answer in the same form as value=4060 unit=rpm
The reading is value=1600 unit=rpm
